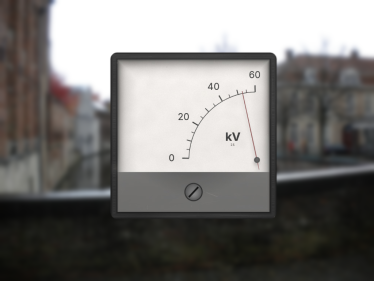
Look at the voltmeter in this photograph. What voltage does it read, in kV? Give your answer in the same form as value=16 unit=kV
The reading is value=52.5 unit=kV
